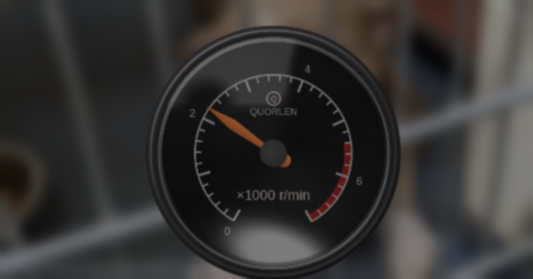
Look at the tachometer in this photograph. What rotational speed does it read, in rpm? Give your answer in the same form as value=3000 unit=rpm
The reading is value=2200 unit=rpm
